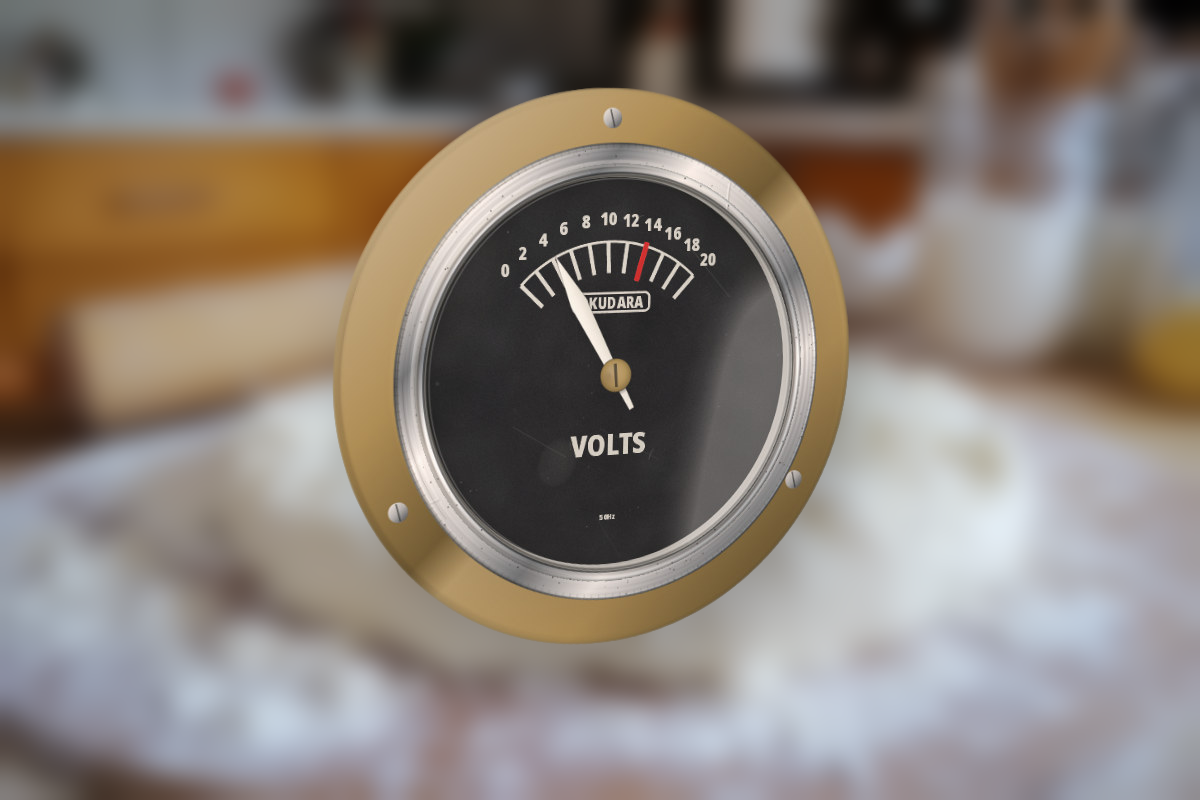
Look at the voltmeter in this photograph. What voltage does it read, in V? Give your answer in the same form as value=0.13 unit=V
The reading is value=4 unit=V
